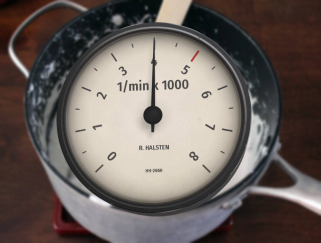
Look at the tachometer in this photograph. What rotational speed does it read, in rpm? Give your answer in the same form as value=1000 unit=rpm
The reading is value=4000 unit=rpm
